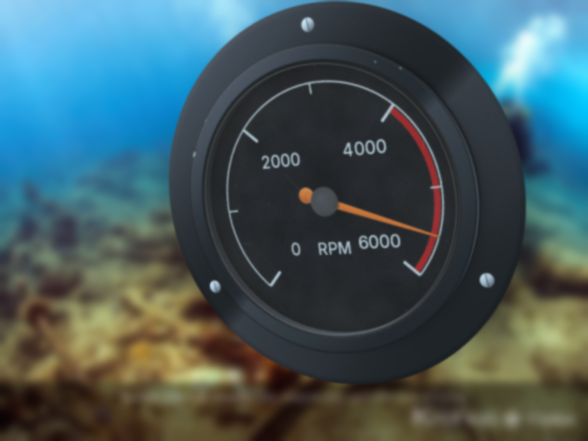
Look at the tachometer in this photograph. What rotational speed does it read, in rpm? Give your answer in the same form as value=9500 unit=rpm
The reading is value=5500 unit=rpm
